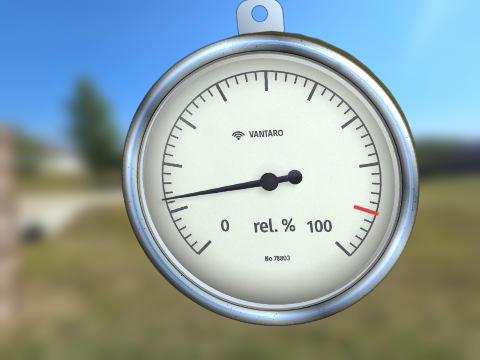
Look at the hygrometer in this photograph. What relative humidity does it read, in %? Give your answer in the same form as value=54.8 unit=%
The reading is value=13 unit=%
